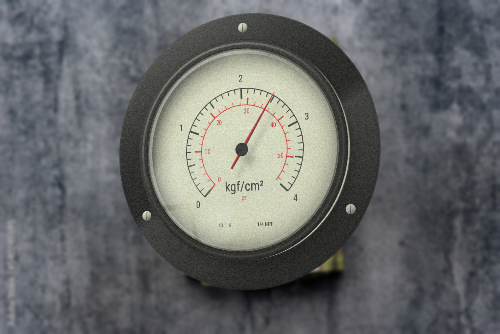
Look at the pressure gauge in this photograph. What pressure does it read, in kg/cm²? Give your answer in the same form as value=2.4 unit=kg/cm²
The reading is value=2.5 unit=kg/cm²
